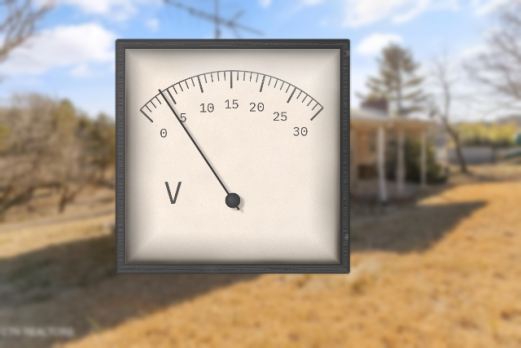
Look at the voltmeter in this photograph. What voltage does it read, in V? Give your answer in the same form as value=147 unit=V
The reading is value=4 unit=V
